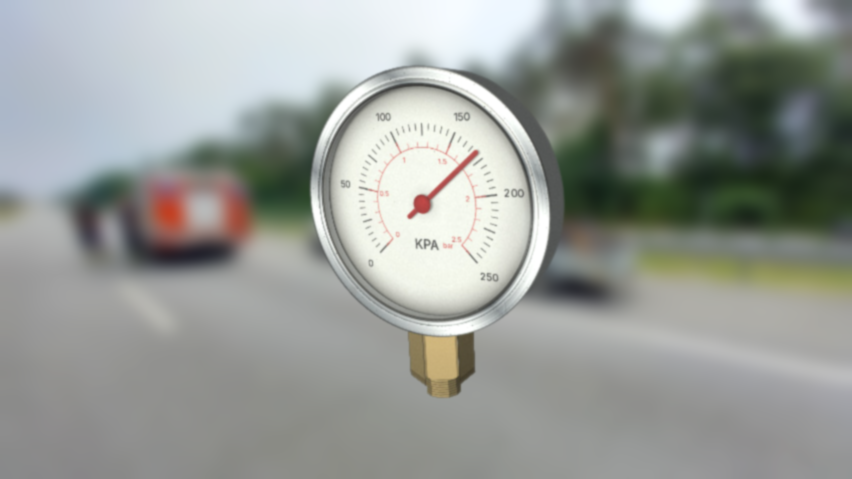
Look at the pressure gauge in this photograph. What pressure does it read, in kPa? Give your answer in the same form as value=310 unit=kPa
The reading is value=170 unit=kPa
